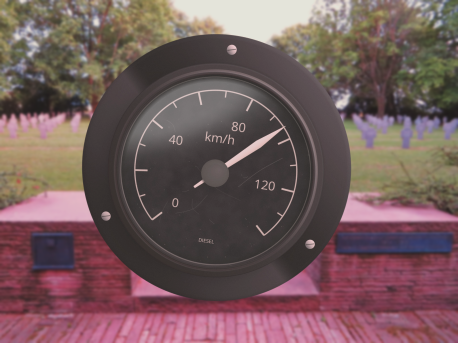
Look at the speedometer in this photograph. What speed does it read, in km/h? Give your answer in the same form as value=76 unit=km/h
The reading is value=95 unit=km/h
